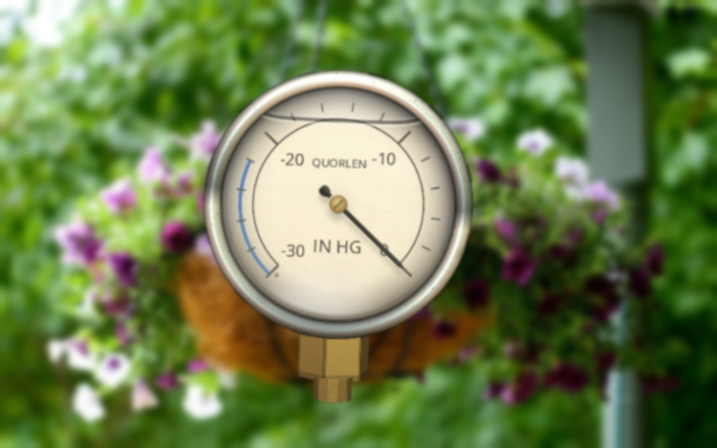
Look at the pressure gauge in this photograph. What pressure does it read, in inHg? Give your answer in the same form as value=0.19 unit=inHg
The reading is value=0 unit=inHg
